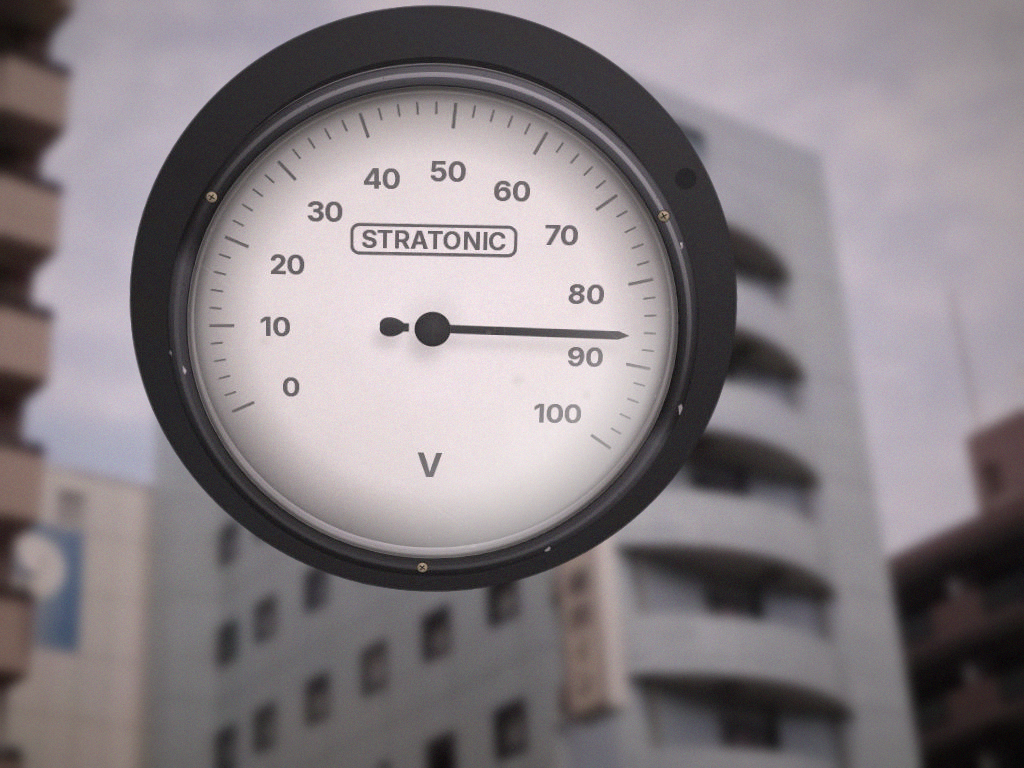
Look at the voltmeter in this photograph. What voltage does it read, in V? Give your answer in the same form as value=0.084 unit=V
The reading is value=86 unit=V
